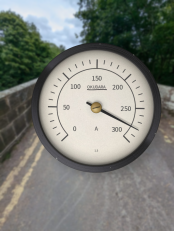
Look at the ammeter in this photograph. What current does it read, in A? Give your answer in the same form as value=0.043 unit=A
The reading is value=280 unit=A
